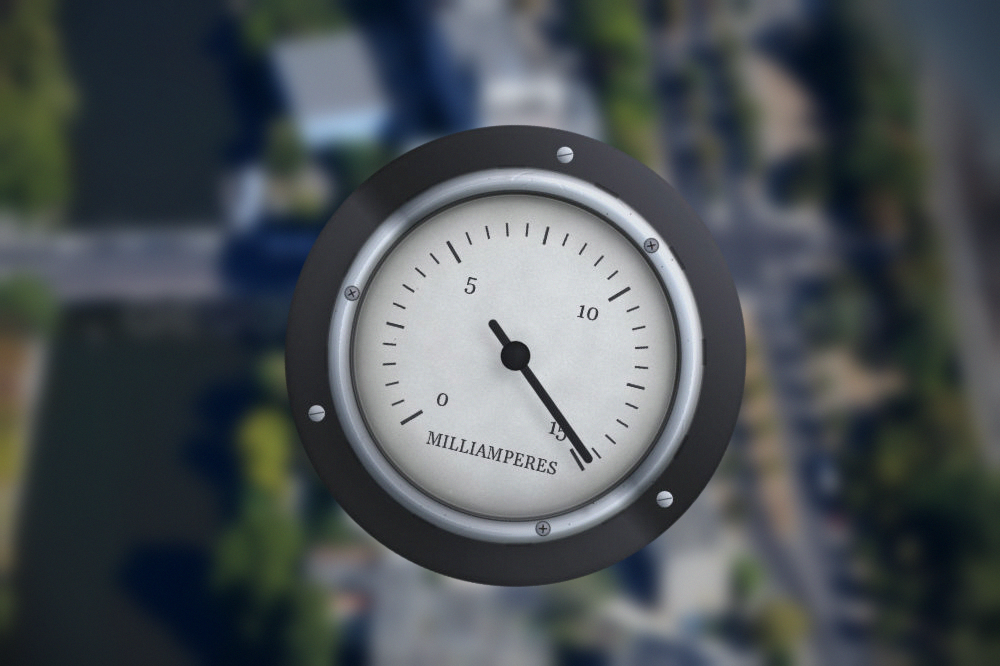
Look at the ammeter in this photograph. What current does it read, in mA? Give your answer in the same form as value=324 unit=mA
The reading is value=14.75 unit=mA
